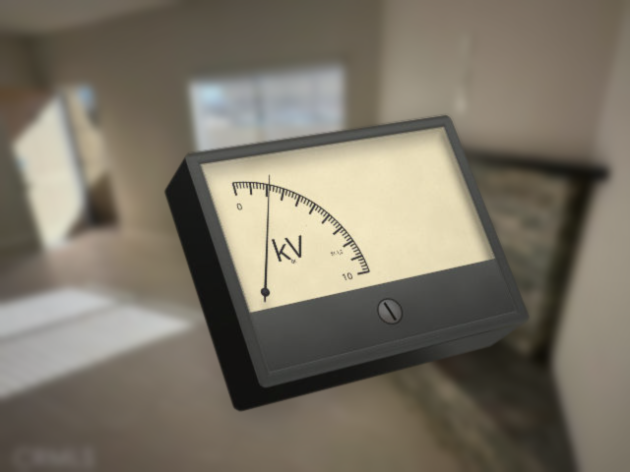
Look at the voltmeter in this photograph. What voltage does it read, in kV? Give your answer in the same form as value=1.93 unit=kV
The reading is value=2 unit=kV
